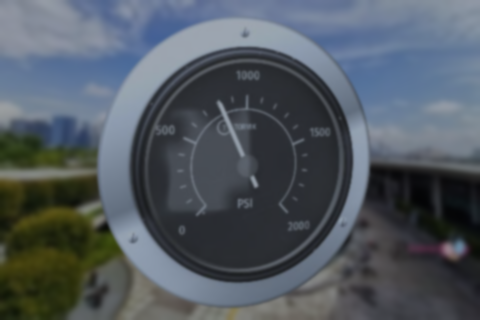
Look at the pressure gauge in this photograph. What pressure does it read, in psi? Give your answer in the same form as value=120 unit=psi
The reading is value=800 unit=psi
